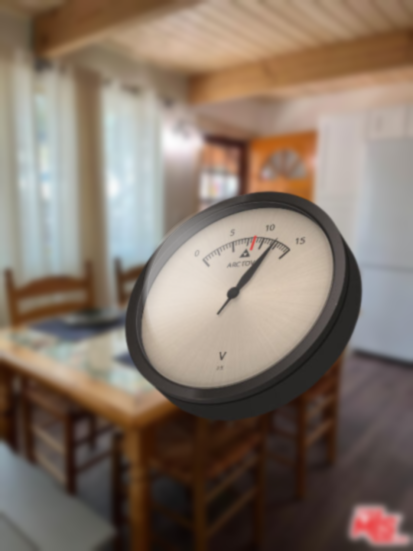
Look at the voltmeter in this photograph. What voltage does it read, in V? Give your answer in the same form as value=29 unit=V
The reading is value=12.5 unit=V
